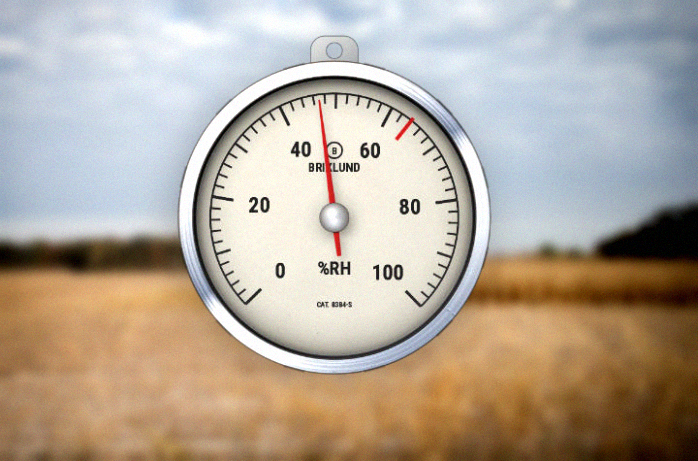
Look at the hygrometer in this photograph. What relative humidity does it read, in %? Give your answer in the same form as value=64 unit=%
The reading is value=47 unit=%
